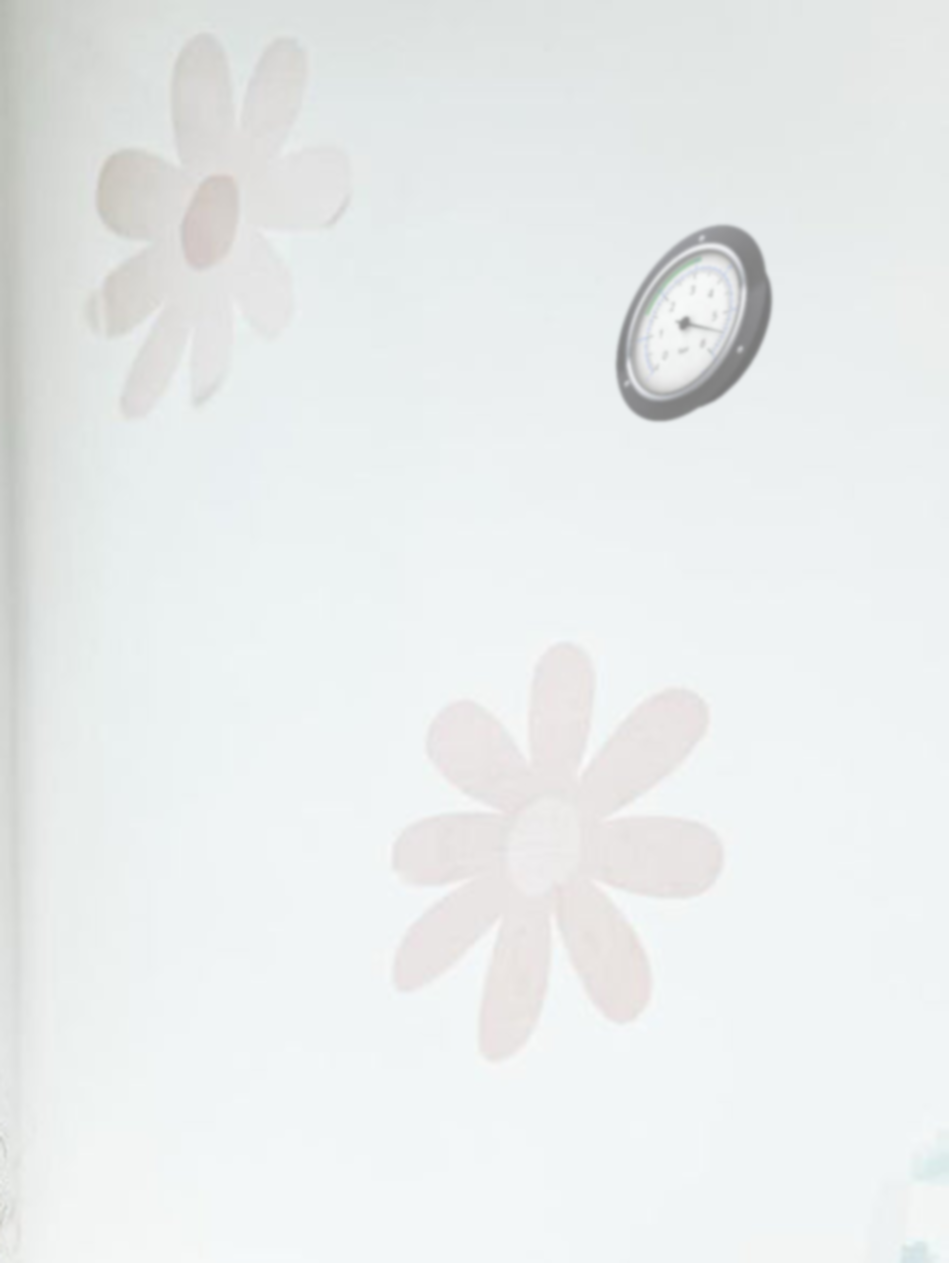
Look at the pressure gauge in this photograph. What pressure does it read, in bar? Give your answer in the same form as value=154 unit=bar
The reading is value=5.5 unit=bar
